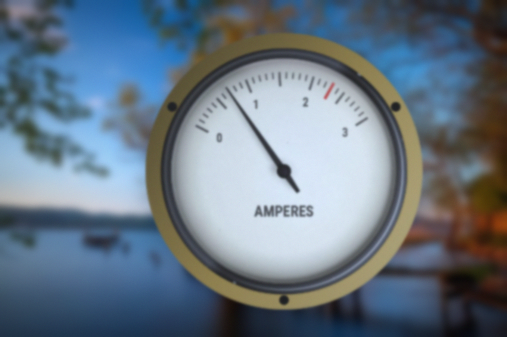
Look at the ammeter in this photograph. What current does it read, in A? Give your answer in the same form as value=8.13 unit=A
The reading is value=0.7 unit=A
